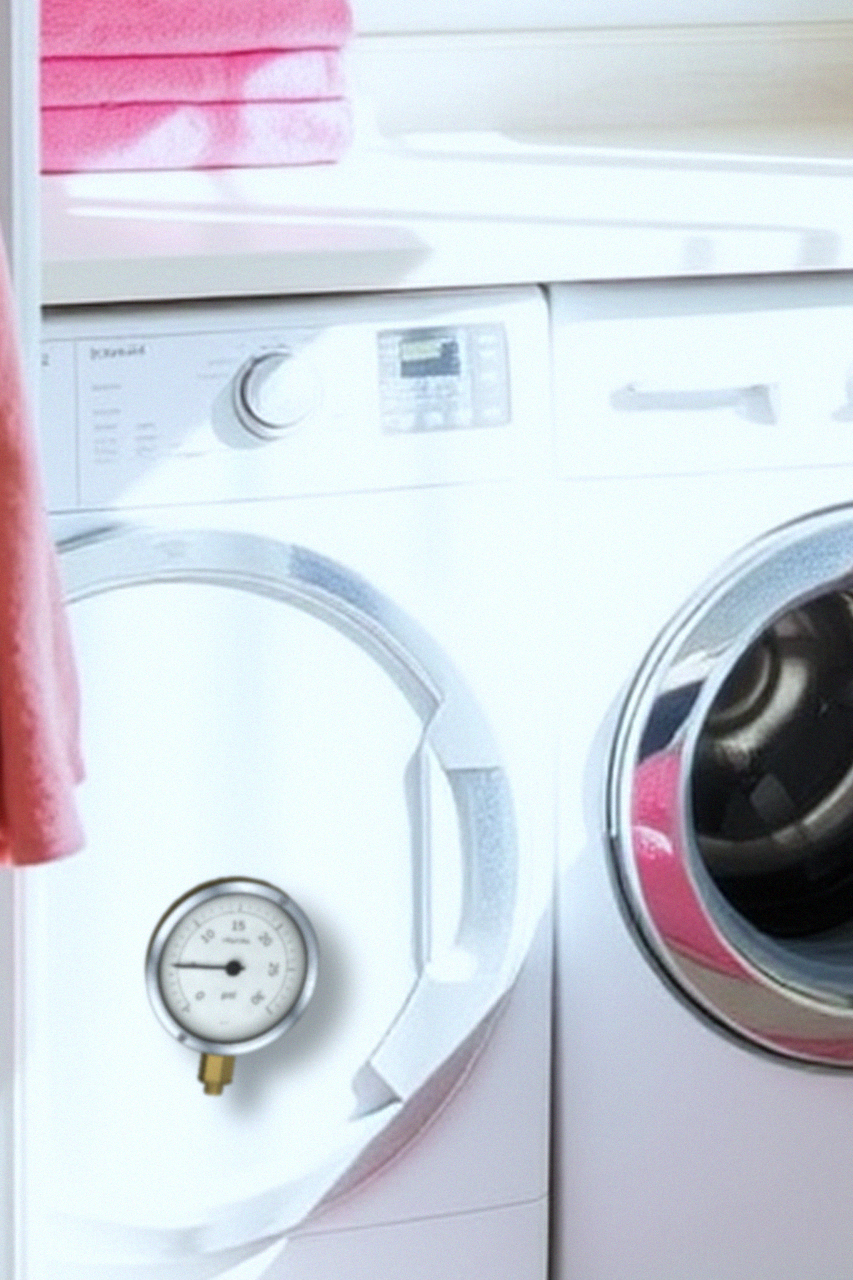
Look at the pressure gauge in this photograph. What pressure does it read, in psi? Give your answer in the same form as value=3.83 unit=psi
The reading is value=5 unit=psi
